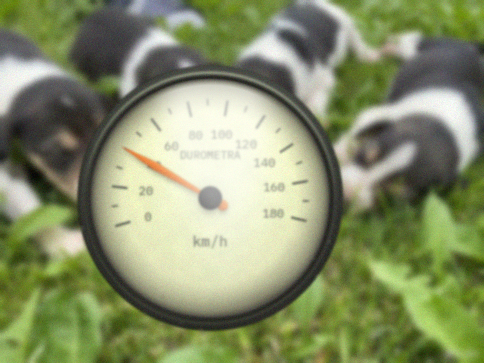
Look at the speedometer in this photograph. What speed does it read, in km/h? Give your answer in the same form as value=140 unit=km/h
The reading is value=40 unit=km/h
